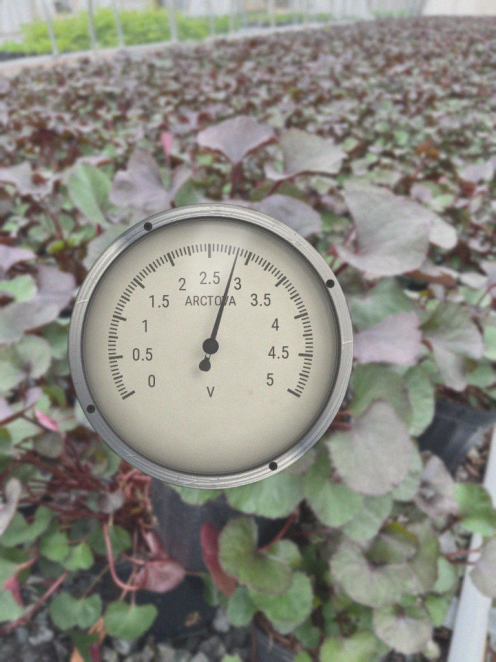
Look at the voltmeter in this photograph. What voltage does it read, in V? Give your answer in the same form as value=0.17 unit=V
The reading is value=2.85 unit=V
